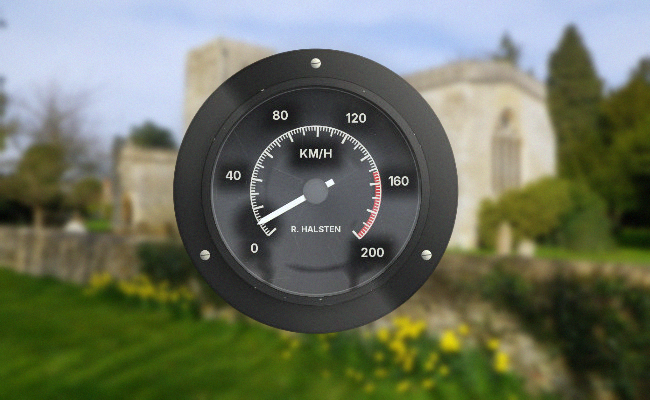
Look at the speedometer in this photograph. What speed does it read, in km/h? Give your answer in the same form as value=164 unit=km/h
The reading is value=10 unit=km/h
